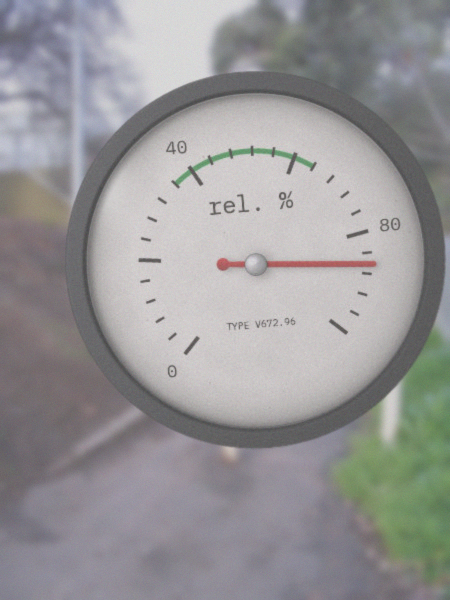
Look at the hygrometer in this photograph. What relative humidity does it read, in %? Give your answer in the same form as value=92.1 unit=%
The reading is value=86 unit=%
